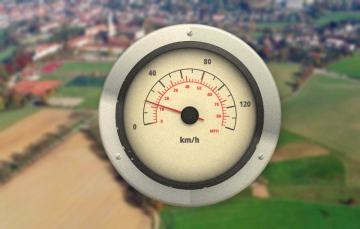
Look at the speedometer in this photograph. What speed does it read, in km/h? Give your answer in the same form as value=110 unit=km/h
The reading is value=20 unit=km/h
